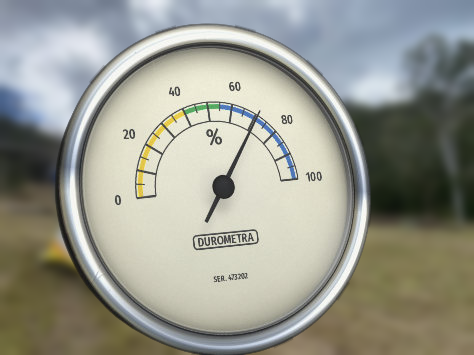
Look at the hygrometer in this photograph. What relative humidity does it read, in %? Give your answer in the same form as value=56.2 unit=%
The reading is value=70 unit=%
